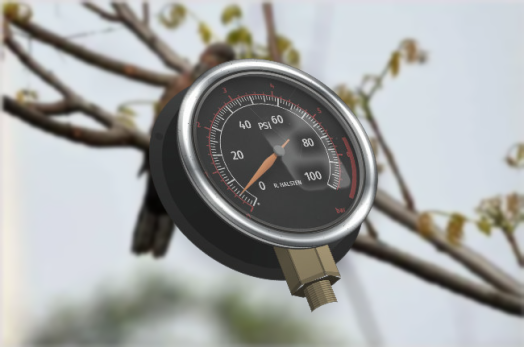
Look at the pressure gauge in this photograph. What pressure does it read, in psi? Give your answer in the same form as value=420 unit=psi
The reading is value=5 unit=psi
